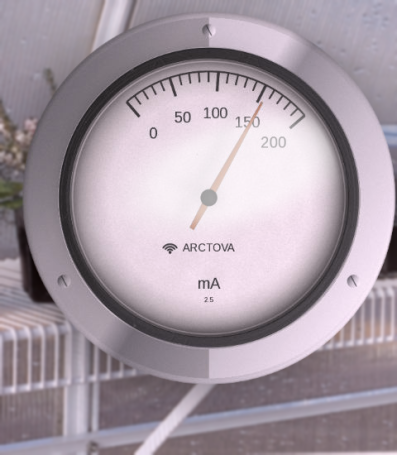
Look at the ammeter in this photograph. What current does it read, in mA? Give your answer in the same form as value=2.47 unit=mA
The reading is value=155 unit=mA
